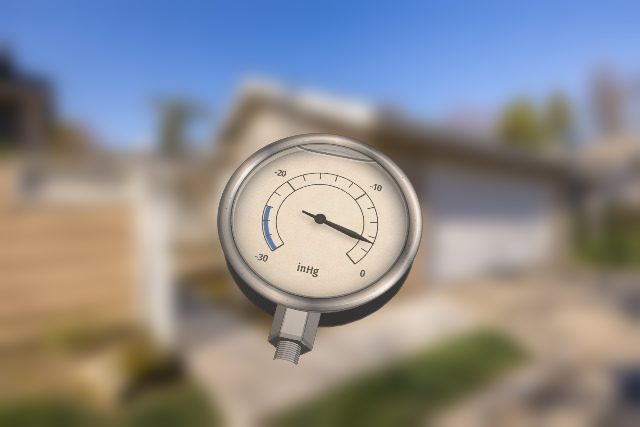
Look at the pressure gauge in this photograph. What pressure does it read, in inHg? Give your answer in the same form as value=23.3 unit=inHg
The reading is value=-3 unit=inHg
